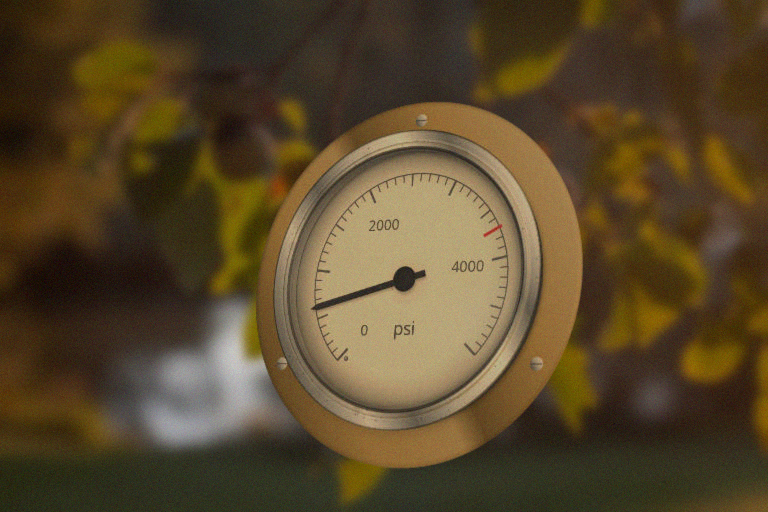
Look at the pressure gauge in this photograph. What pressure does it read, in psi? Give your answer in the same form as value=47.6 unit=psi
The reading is value=600 unit=psi
